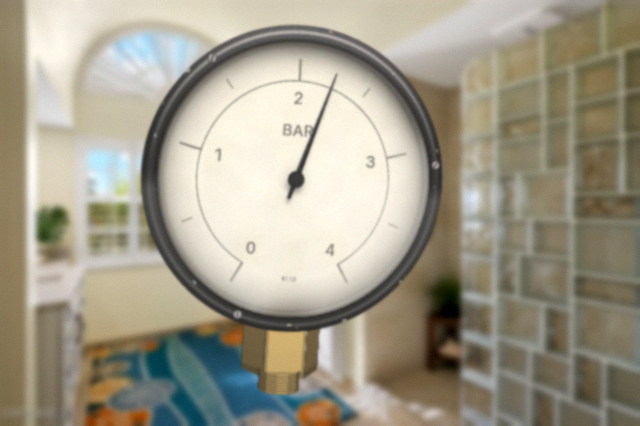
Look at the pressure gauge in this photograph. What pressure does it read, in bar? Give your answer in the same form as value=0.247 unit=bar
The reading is value=2.25 unit=bar
